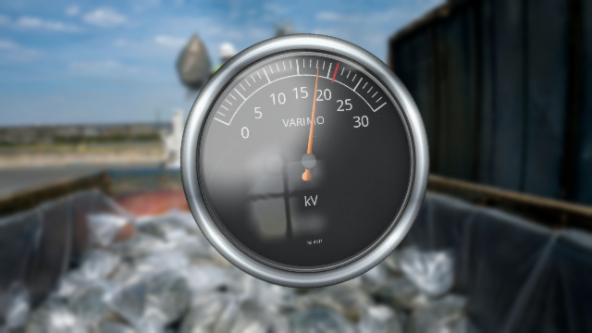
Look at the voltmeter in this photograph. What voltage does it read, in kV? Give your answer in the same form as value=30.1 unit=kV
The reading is value=18 unit=kV
